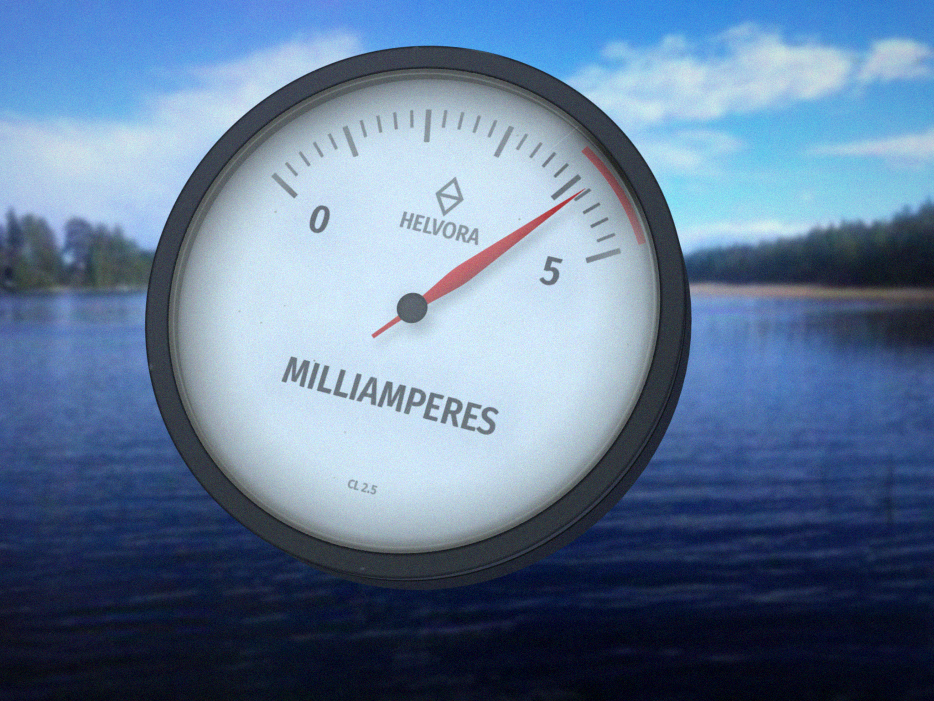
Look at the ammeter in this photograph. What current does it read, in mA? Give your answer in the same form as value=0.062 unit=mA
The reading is value=4.2 unit=mA
